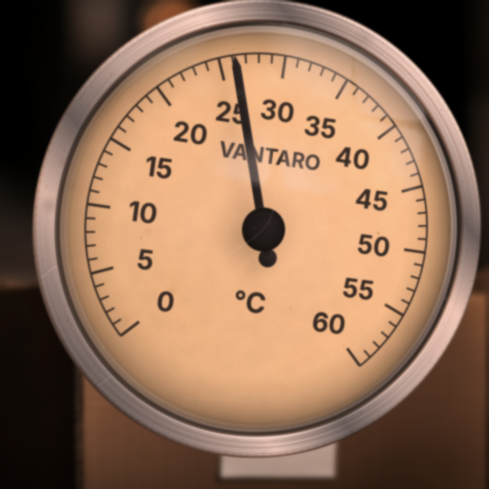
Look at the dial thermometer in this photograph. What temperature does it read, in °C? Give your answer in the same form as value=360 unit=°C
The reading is value=26 unit=°C
